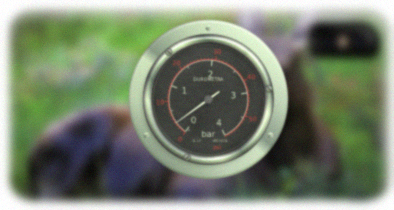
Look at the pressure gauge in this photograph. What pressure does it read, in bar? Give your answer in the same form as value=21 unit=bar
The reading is value=0.25 unit=bar
